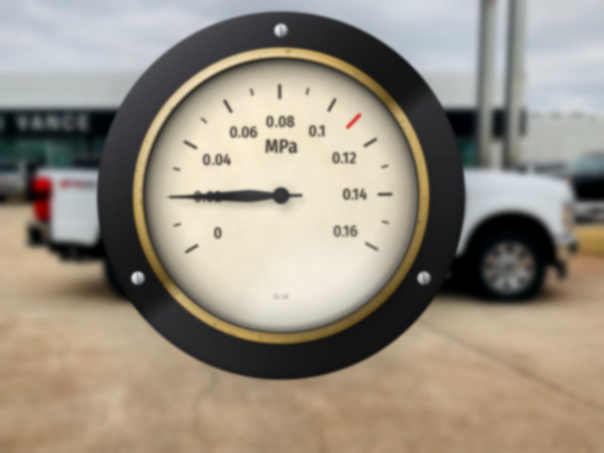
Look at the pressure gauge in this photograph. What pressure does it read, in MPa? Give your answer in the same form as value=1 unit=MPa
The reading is value=0.02 unit=MPa
